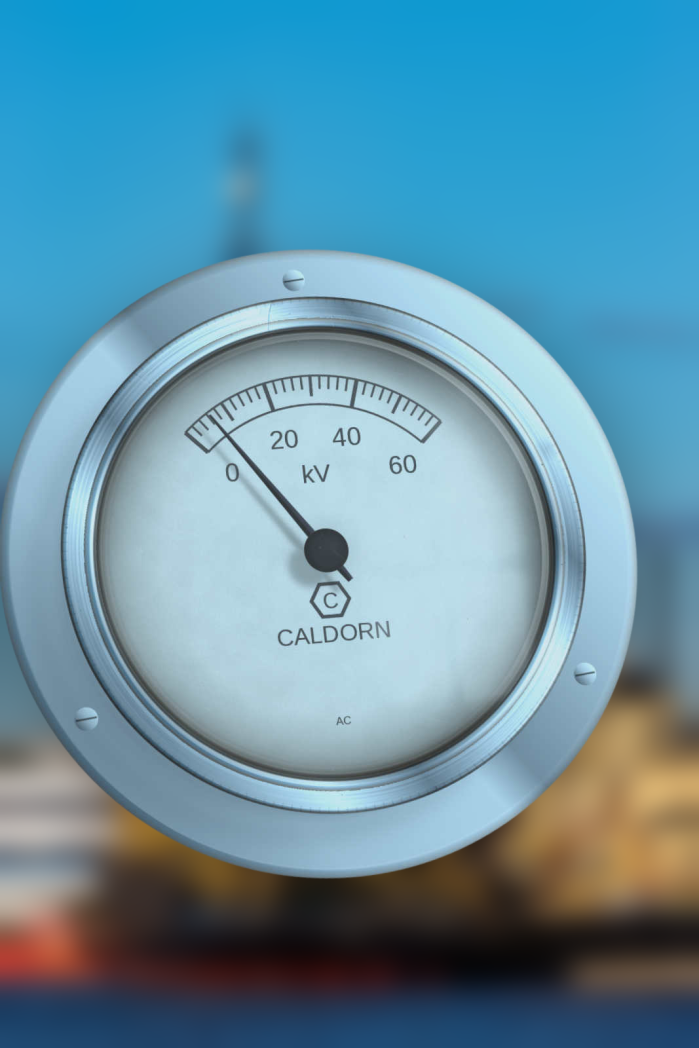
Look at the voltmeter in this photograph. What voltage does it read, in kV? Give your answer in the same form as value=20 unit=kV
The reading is value=6 unit=kV
